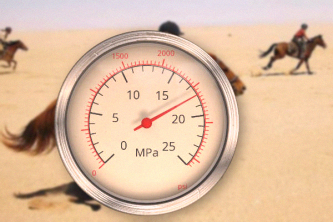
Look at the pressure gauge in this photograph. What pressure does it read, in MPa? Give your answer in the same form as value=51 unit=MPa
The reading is value=18 unit=MPa
